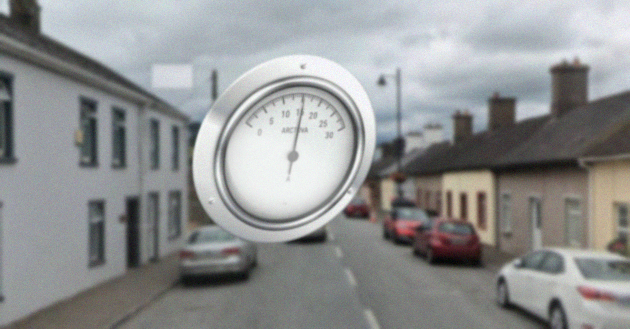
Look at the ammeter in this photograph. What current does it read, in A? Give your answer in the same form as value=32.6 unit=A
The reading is value=15 unit=A
